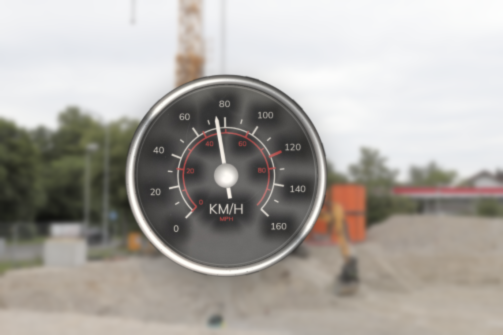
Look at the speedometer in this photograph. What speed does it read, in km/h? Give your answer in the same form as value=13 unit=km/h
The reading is value=75 unit=km/h
